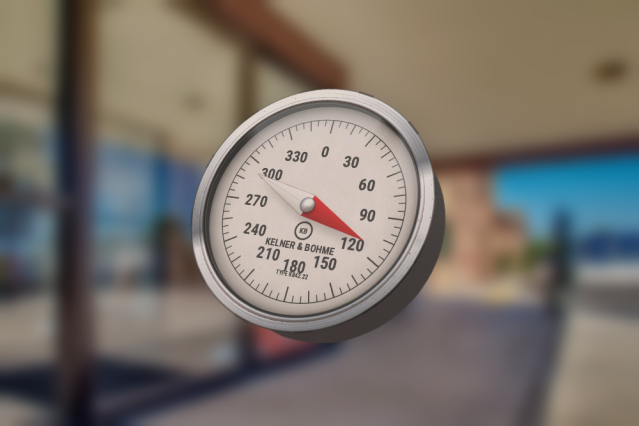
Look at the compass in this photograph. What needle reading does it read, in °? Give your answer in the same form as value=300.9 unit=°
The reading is value=112.5 unit=°
